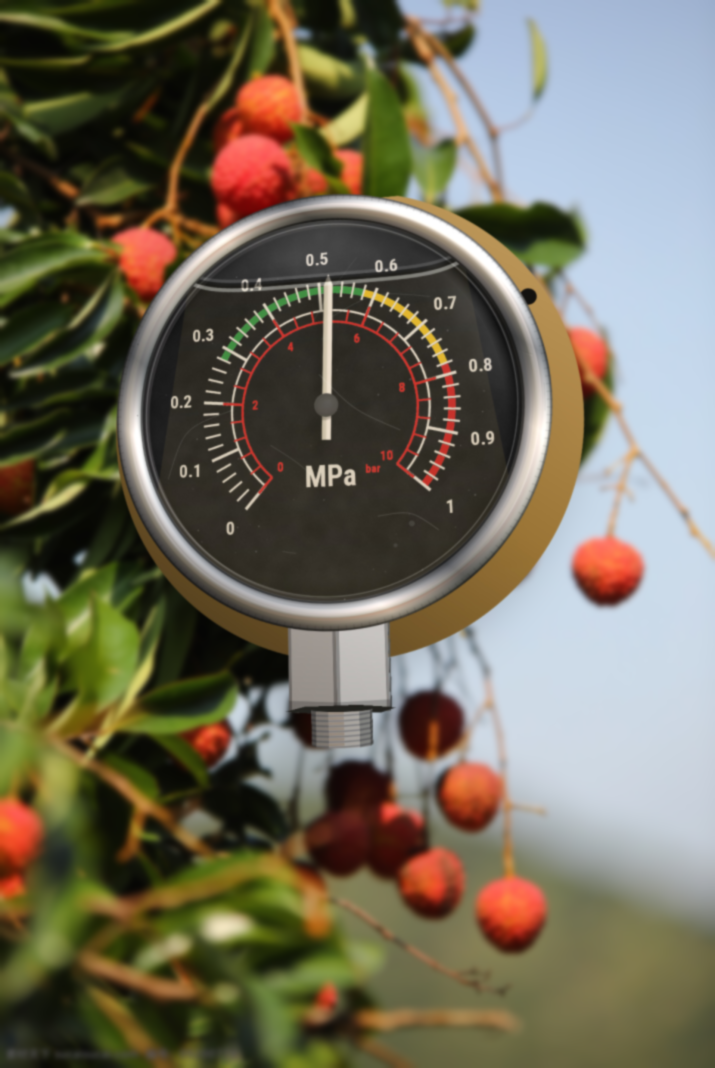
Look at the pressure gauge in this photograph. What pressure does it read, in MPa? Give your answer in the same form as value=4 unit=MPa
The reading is value=0.52 unit=MPa
